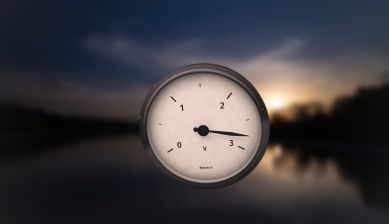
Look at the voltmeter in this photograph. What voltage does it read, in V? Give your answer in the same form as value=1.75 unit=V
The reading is value=2.75 unit=V
